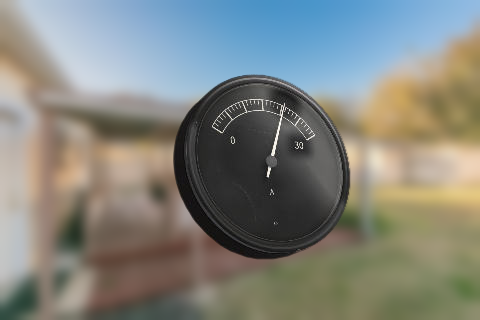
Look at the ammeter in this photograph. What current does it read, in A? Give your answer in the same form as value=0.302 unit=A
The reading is value=20 unit=A
